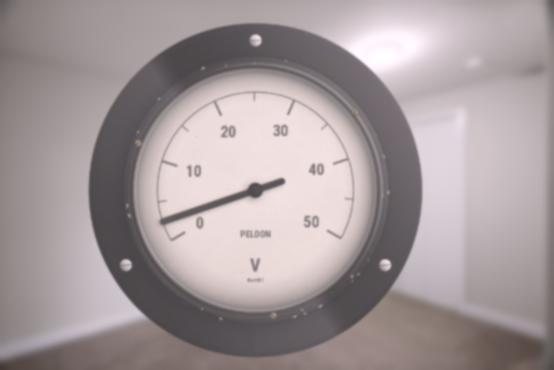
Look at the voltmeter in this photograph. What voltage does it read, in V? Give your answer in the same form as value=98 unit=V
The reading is value=2.5 unit=V
